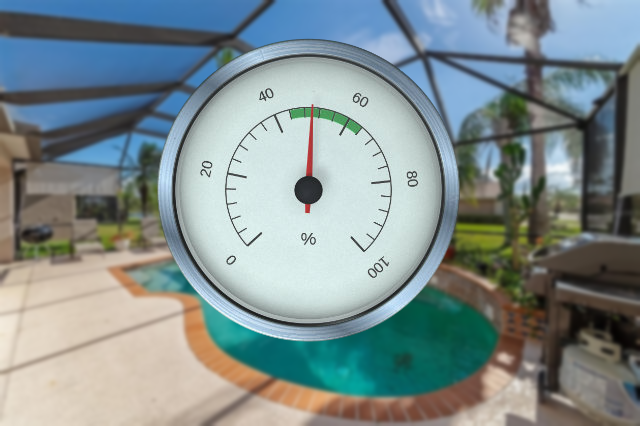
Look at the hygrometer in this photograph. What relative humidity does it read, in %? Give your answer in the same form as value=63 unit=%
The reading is value=50 unit=%
